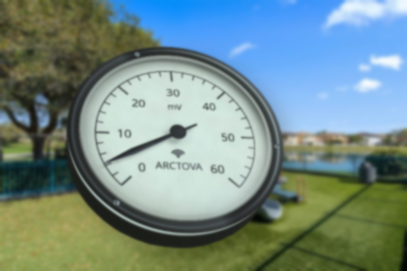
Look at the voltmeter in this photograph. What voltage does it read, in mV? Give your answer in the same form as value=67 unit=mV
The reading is value=4 unit=mV
